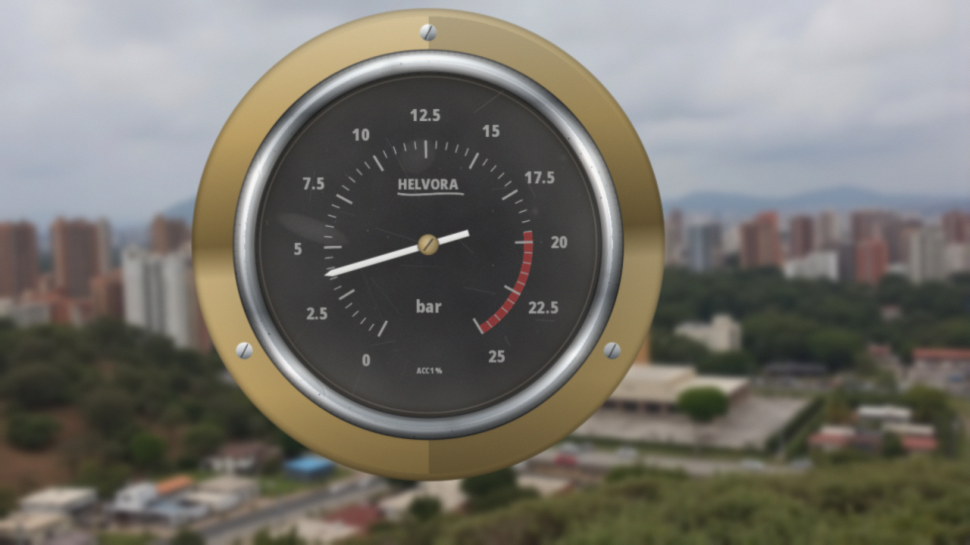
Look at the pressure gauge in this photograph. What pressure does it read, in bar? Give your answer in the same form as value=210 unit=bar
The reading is value=3.75 unit=bar
